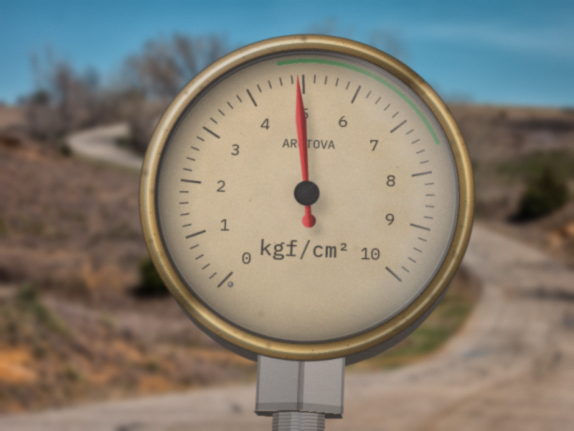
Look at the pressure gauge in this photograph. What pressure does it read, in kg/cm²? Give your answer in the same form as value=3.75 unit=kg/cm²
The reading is value=4.9 unit=kg/cm²
